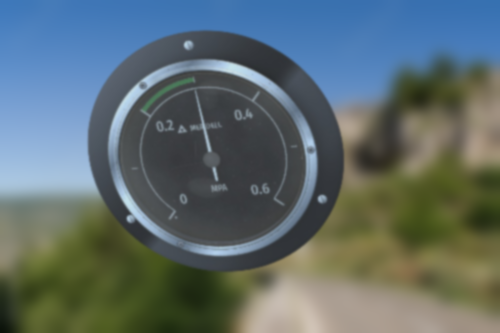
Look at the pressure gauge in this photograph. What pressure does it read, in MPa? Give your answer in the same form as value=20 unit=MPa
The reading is value=0.3 unit=MPa
